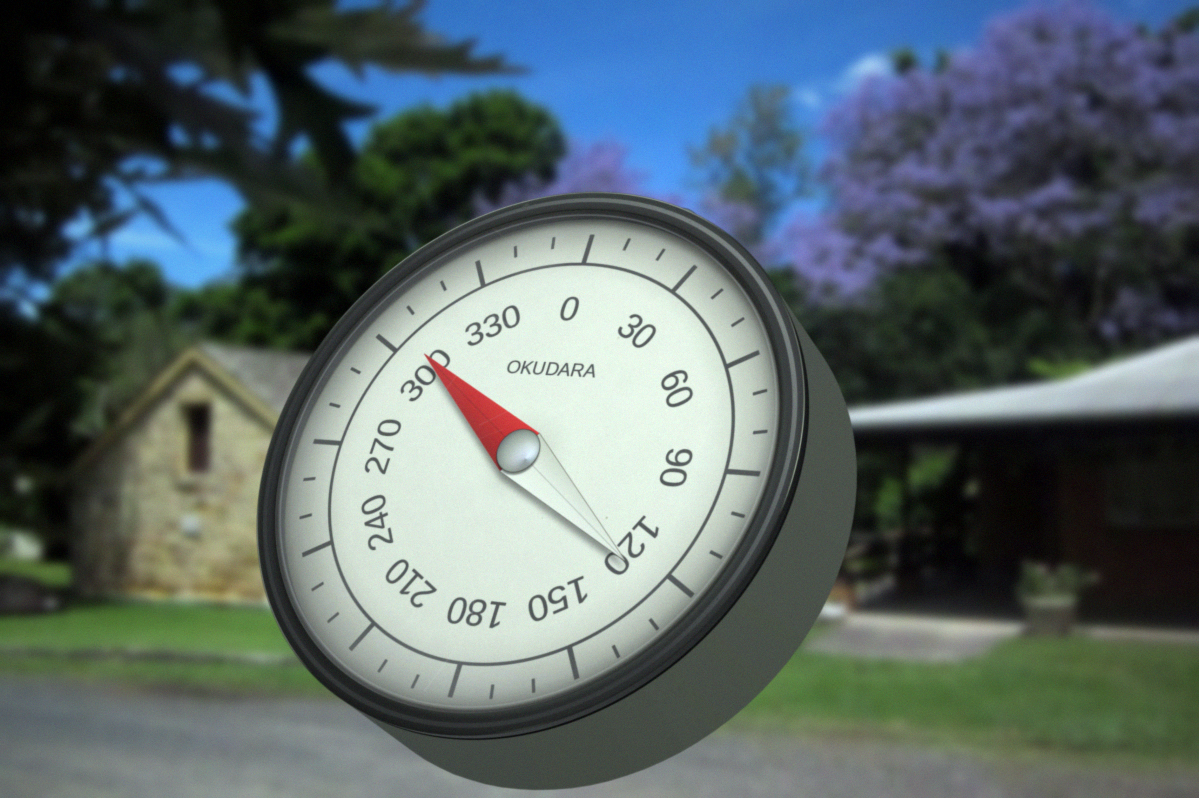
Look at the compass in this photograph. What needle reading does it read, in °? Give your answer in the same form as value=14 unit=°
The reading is value=305 unit=°
